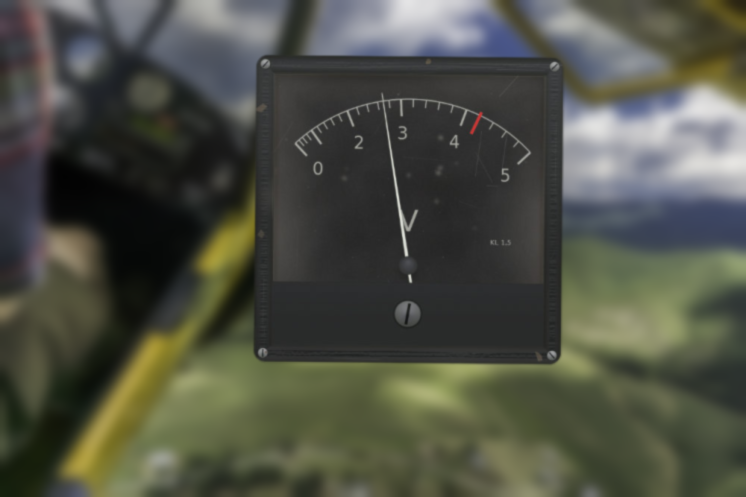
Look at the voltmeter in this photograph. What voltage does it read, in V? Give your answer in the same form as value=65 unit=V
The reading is value=2.7 unit=V
